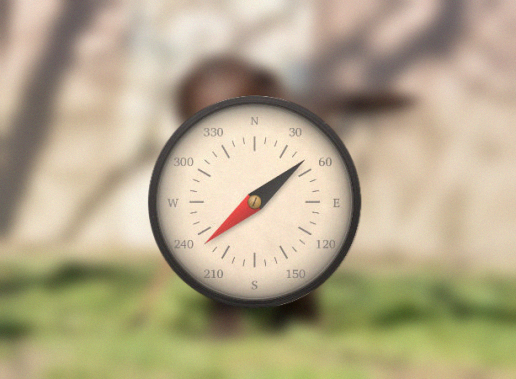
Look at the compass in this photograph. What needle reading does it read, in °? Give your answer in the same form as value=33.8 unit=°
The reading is value=230 unit=°
